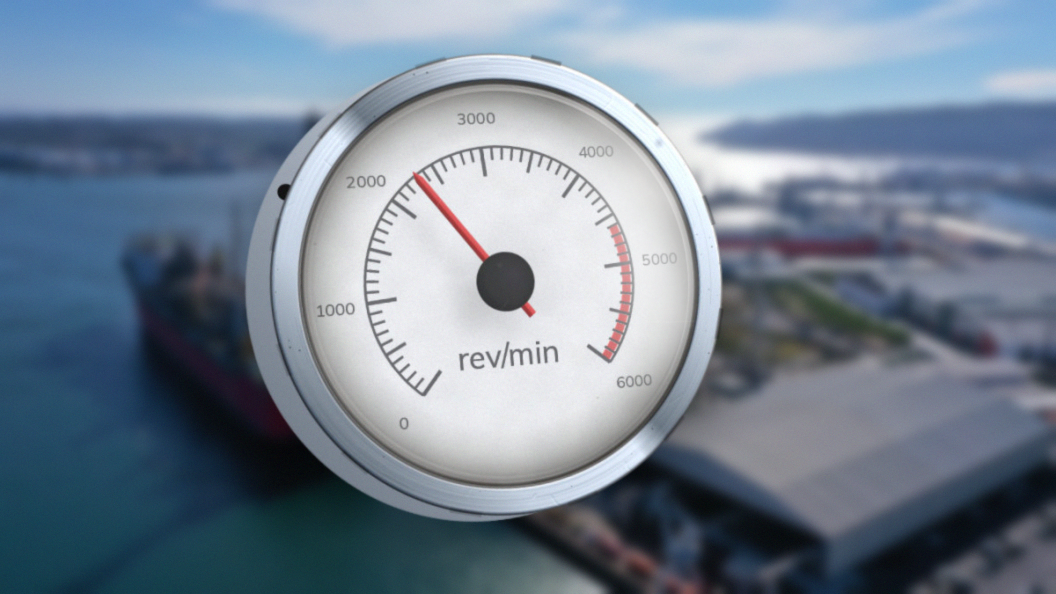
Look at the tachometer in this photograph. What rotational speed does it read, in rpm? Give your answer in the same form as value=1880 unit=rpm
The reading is value=2300 unit=rpm
